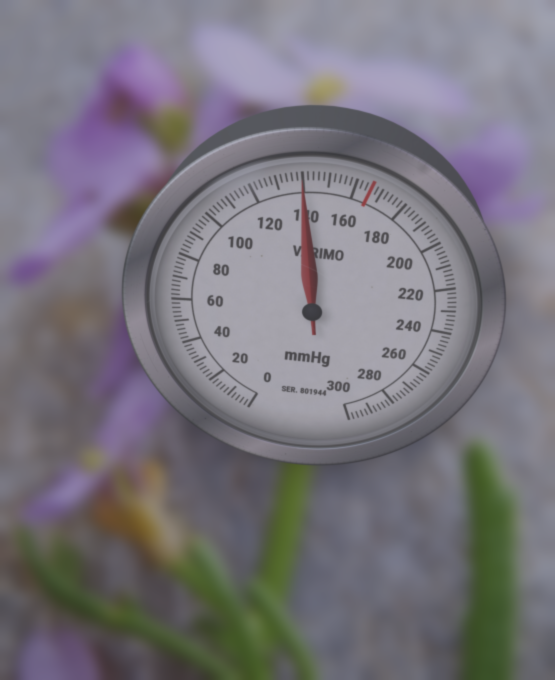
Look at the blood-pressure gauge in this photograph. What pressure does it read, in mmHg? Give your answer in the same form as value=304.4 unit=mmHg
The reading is value=140 unit=mmHg
